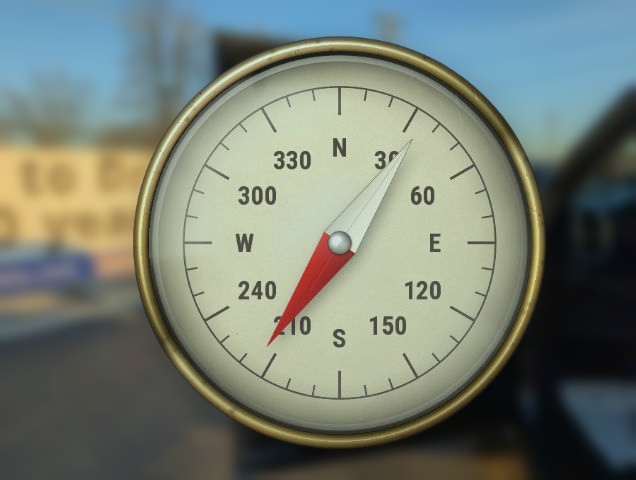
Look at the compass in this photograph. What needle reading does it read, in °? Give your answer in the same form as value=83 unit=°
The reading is value=215 unit=°
